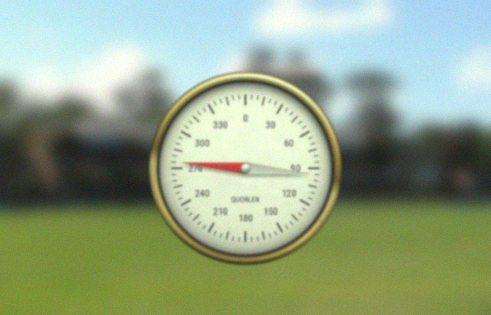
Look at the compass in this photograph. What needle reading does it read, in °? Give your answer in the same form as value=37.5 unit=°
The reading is value=275 unit=°
